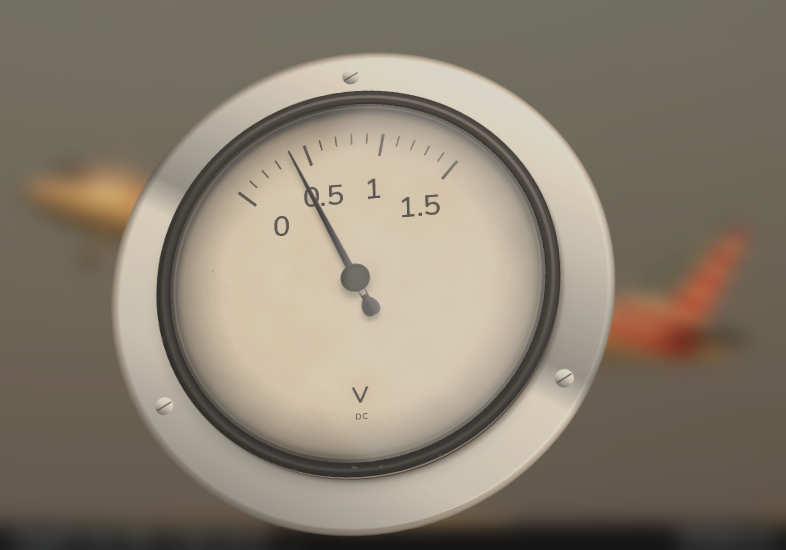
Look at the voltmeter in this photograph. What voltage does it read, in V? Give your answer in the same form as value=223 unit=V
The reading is value=0.4 unit=V
